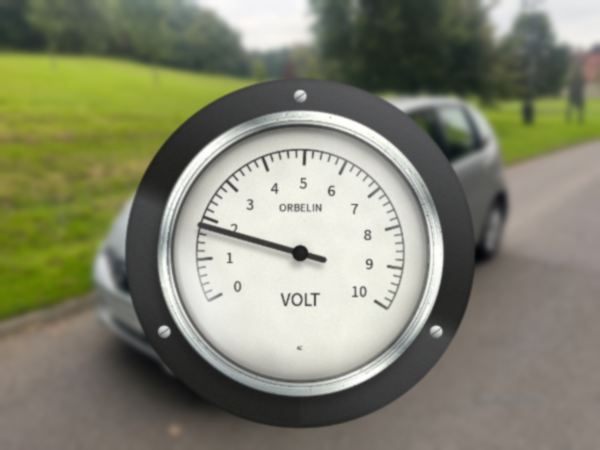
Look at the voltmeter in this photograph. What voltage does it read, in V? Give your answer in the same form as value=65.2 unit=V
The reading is value=1.8 unit=V
